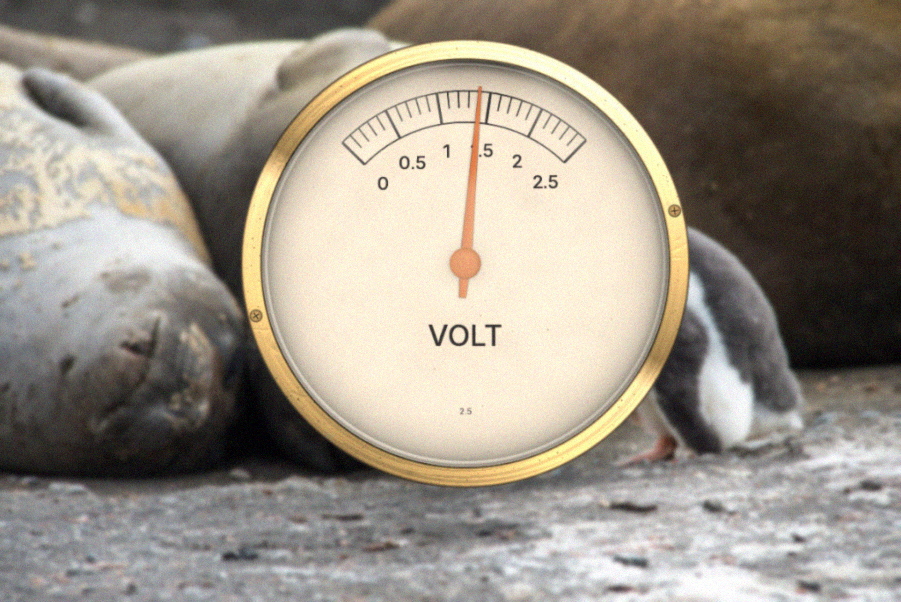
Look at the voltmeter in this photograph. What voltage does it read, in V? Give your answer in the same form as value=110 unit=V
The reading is value=1.4 unit=V
